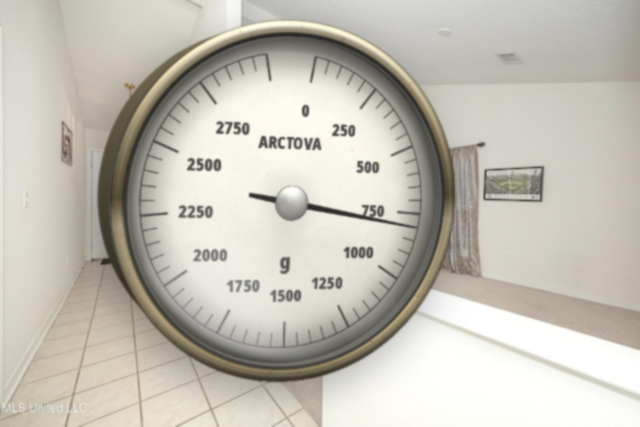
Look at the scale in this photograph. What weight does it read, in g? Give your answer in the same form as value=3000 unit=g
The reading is value=800 unit=g
